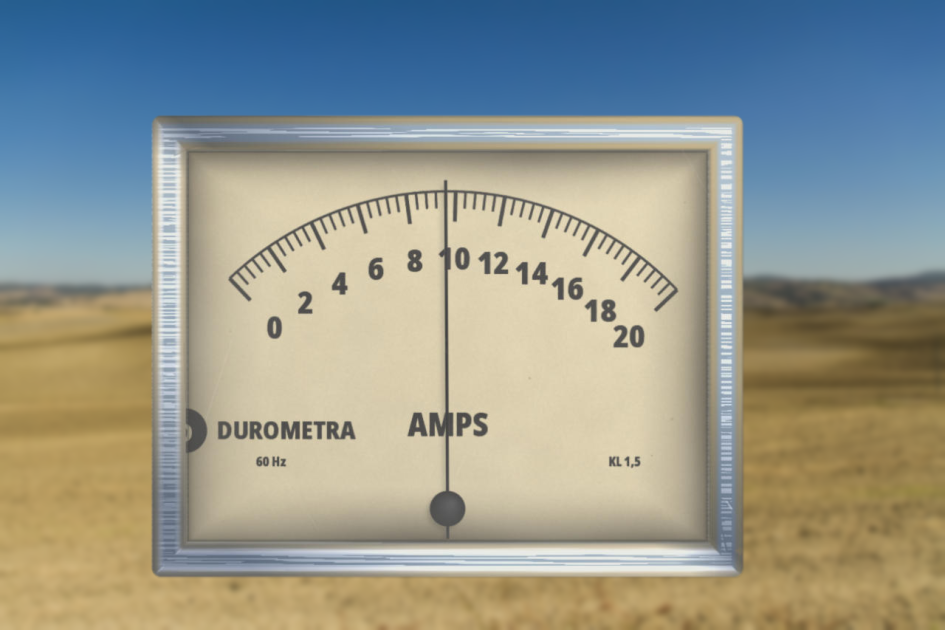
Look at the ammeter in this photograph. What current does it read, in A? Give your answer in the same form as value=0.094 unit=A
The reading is value=9.6 unit=A
